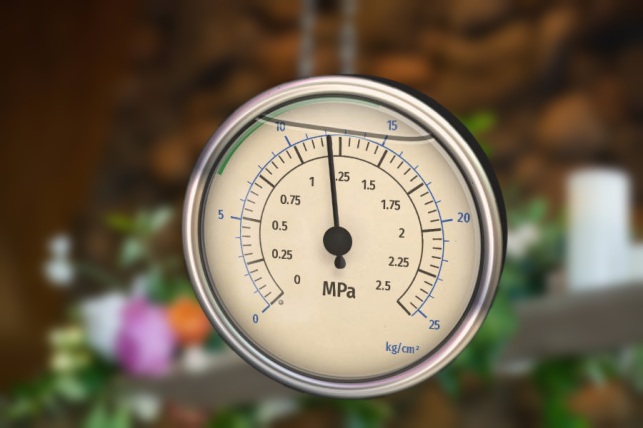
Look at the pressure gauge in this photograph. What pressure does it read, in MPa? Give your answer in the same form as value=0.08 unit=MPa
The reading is value=1.2 unit=MPa
